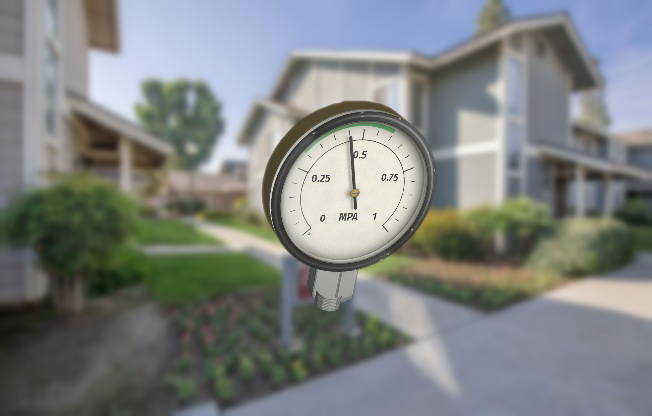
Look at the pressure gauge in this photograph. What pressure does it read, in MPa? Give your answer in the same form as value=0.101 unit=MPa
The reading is value=0.45 unit=MPa
